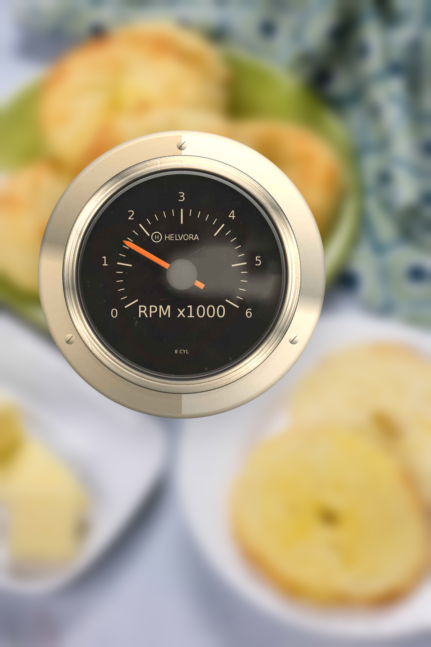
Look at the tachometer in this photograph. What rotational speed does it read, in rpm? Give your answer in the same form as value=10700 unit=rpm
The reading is value=1500 unit=rpm
